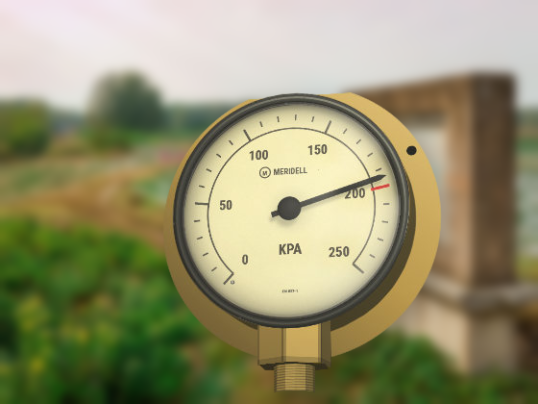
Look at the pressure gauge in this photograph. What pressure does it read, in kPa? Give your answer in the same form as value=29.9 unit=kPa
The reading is value=195 unit=kPa
